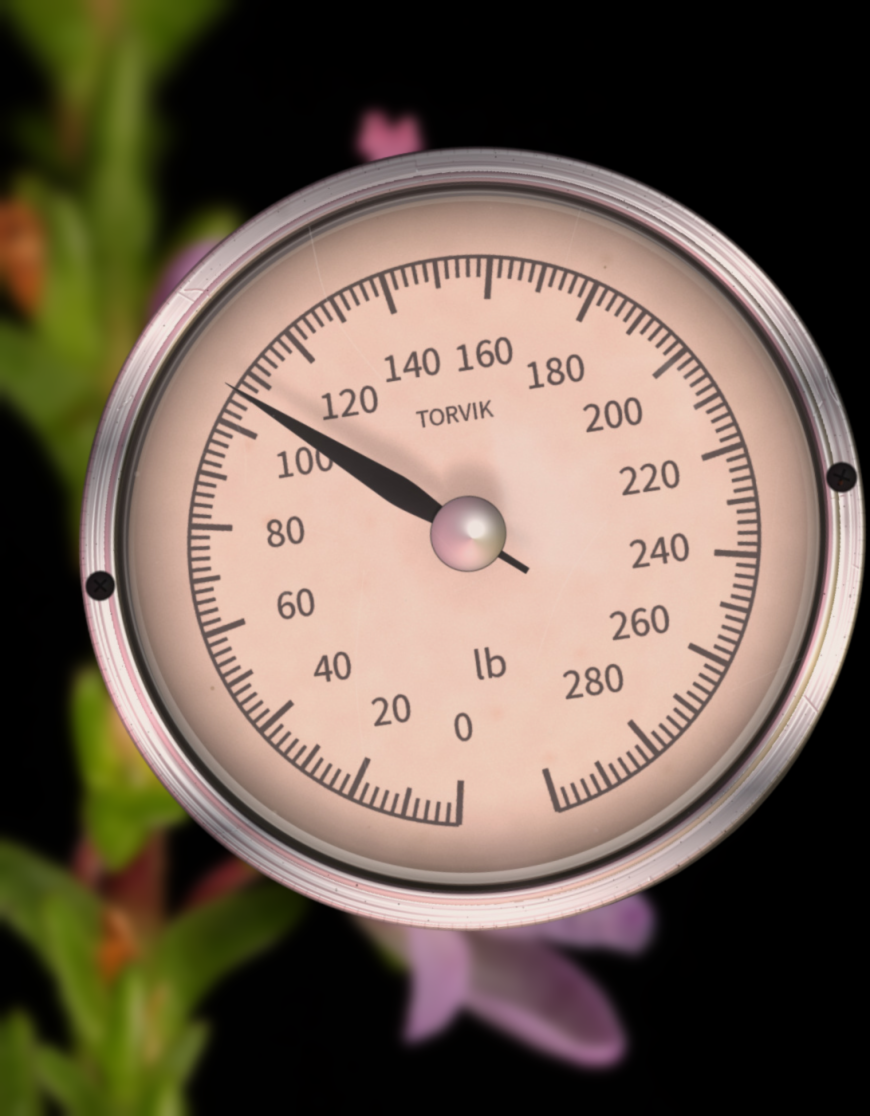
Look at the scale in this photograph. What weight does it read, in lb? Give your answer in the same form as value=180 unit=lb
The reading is value=106 unit=lb
